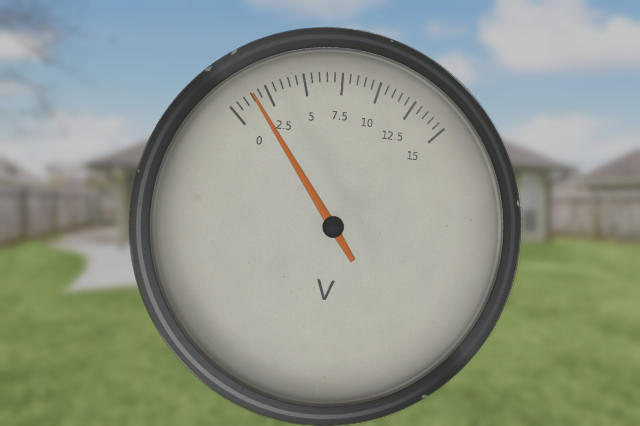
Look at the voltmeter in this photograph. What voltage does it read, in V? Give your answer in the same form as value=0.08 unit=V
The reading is value=1.5 unit=V
